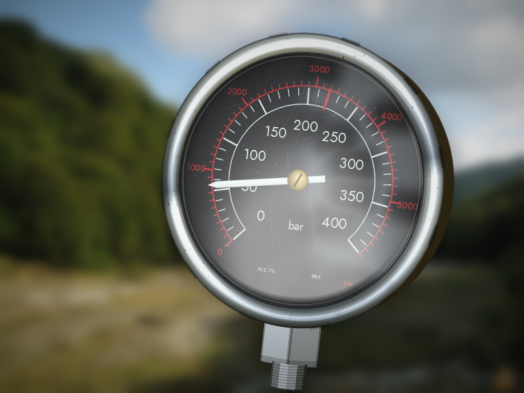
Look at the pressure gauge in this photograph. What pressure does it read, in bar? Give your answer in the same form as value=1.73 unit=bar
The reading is value=55 unit=bar
